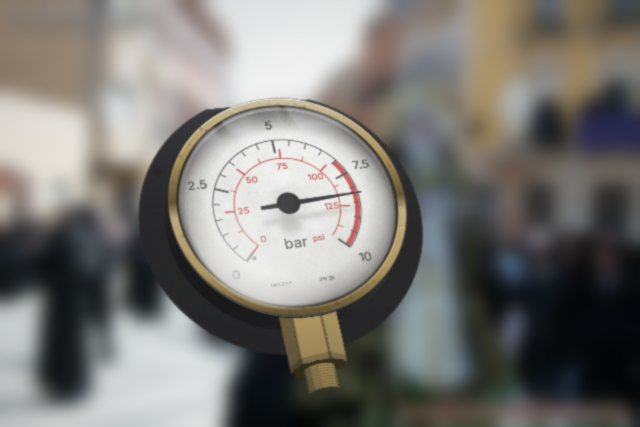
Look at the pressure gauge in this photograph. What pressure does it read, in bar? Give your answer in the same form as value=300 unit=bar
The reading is value=8.25 unit=bar
